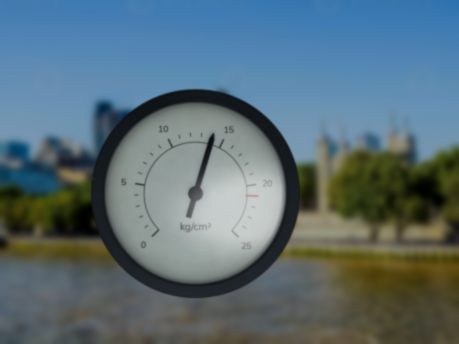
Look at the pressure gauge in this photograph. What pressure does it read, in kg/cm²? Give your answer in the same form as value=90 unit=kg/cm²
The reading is value=14 unit=kg/cm²
